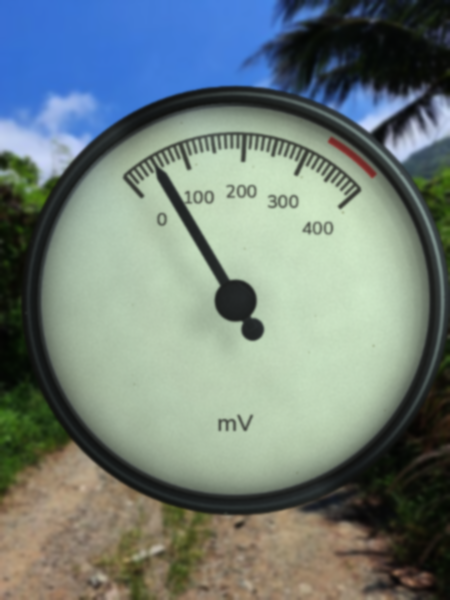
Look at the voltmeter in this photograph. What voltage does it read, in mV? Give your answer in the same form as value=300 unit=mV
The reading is value=50 unit=mV
